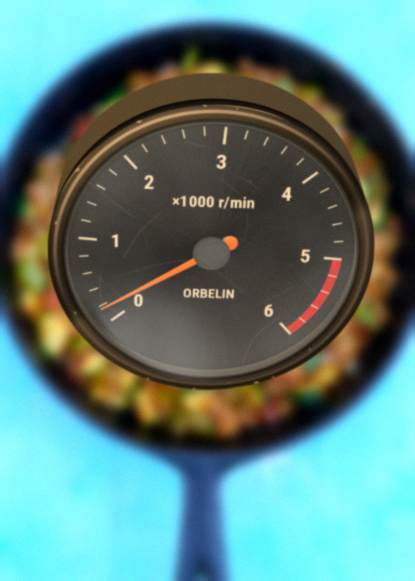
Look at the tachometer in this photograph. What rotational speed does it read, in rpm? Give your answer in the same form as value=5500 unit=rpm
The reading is value=200 unit=rpm
